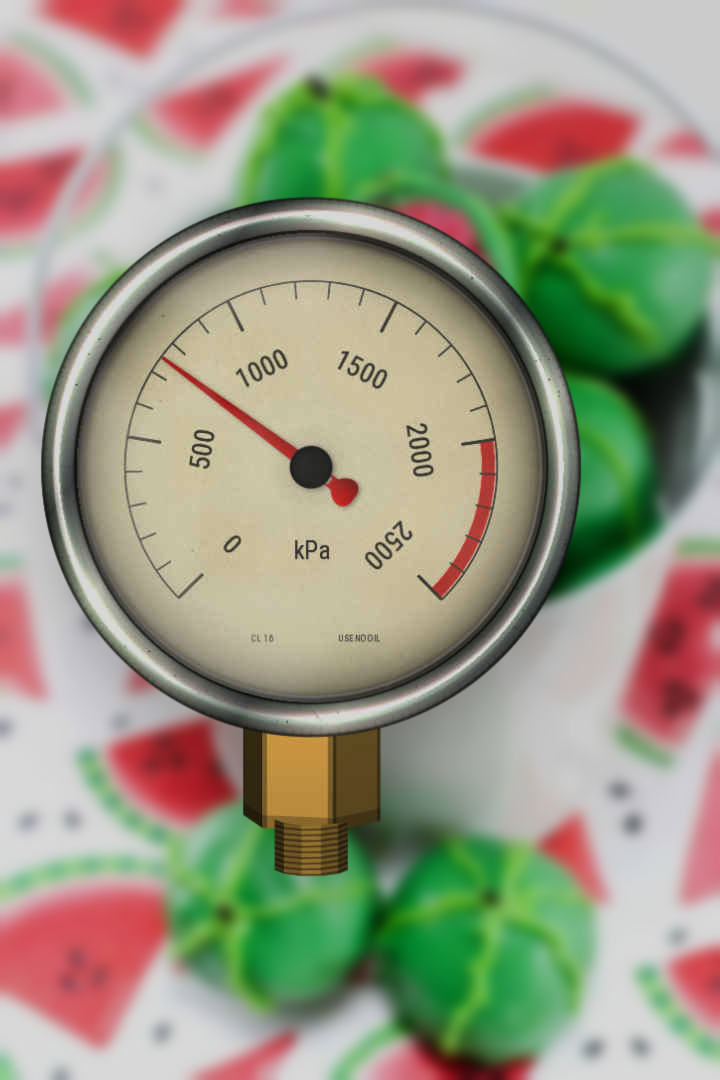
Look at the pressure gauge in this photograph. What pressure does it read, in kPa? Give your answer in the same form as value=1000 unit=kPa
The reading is value=750 unit=kPa
